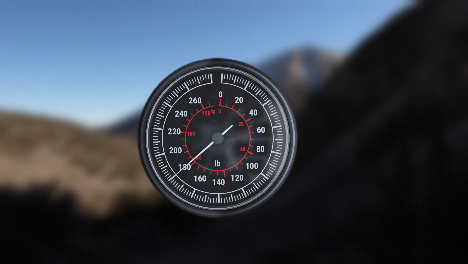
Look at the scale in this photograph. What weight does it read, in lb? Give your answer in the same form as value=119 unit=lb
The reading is value=180 unit=lb
